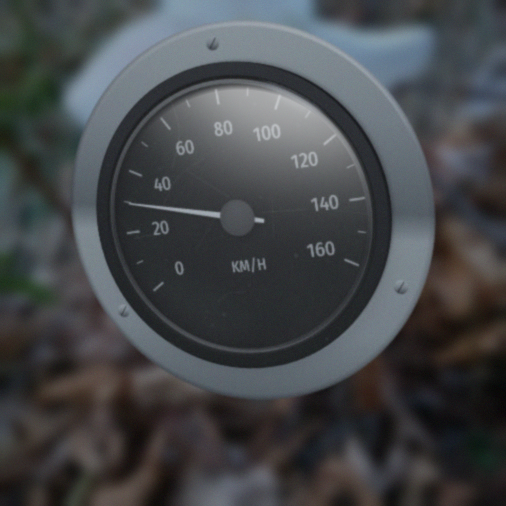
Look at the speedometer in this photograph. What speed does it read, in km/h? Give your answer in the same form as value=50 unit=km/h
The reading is value=30 unit=km/h
